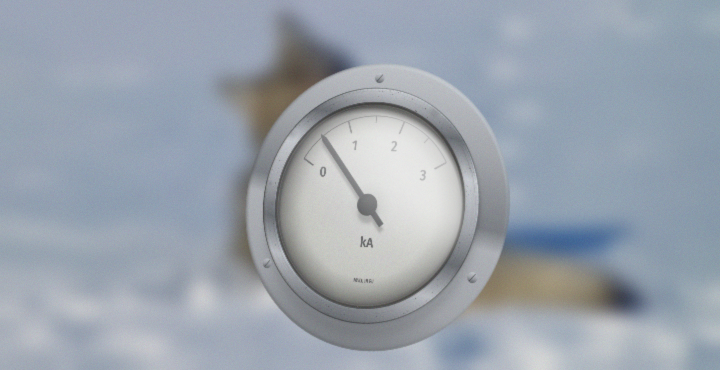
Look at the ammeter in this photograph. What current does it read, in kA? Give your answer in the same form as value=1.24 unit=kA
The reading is value=0.5 unit=kA
